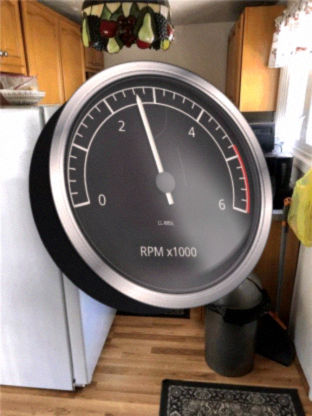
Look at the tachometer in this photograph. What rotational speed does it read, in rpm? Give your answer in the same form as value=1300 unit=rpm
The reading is value=2600 unit=rpm
